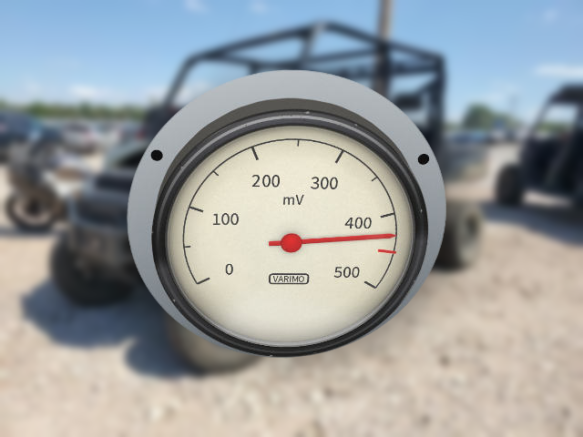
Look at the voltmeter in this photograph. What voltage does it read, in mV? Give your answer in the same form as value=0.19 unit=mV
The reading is value=425 unit=mV
